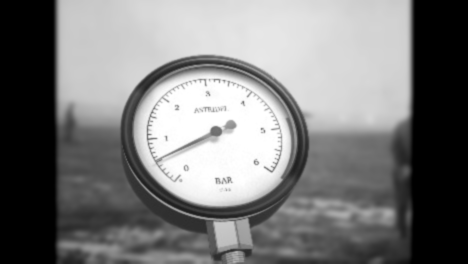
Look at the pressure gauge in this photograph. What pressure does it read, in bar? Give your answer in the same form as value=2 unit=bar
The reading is value=0.5 unit=bar
